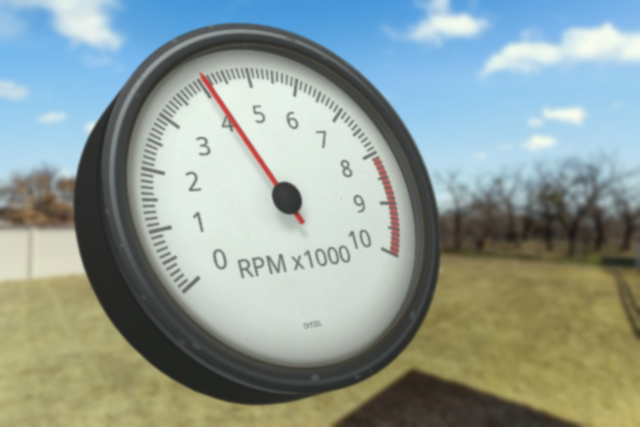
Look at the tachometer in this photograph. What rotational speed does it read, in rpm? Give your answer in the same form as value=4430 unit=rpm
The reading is value=4000 unit=rpm
